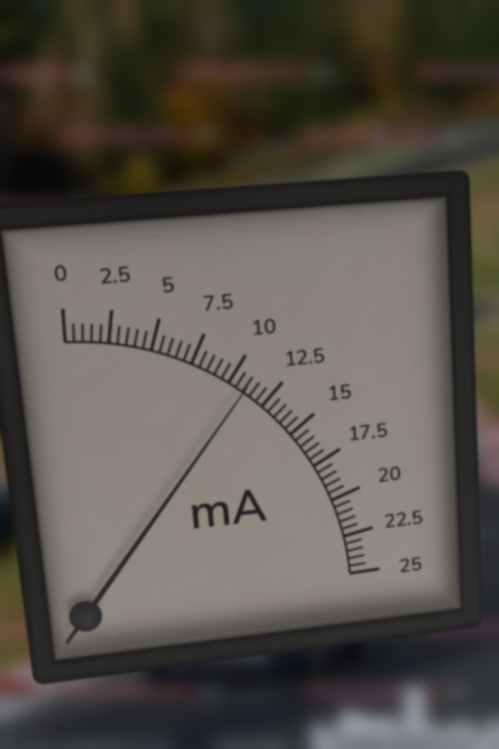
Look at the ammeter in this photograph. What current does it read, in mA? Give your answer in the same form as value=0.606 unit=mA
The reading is value=11 unit=mA
